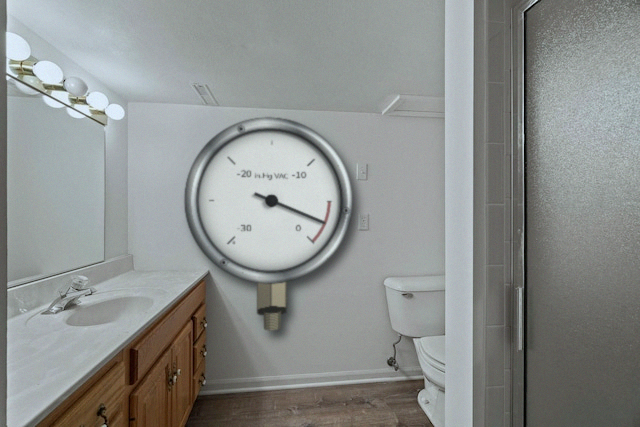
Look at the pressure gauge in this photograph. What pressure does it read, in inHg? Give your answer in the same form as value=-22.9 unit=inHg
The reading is value=-2.5 unit=inHg
